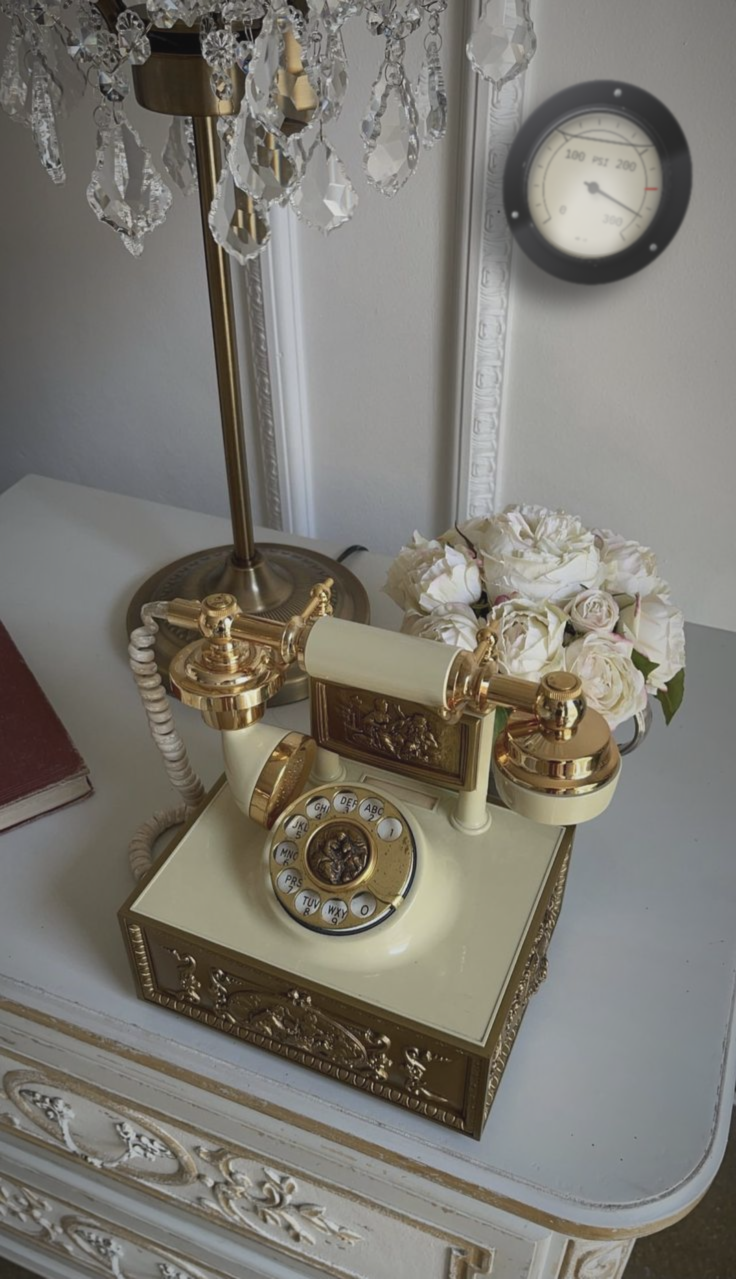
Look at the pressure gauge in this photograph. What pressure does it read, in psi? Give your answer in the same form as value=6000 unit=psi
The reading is value=270 unit=psi
